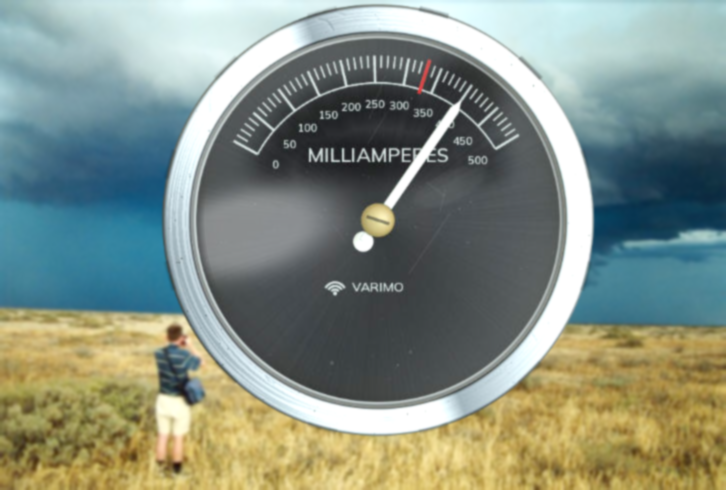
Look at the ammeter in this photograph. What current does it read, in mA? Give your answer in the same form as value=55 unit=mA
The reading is value=400 unit=mA
